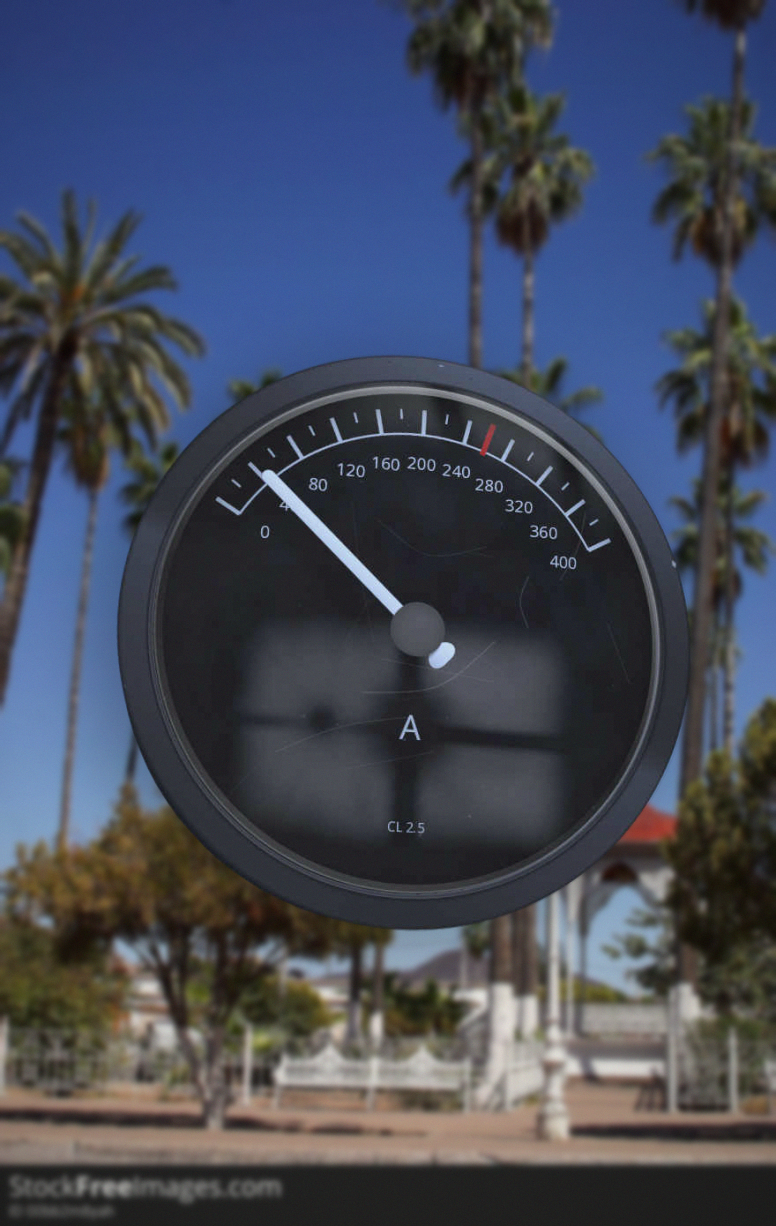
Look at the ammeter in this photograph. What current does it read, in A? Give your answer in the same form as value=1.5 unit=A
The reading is value=40 unit=A
